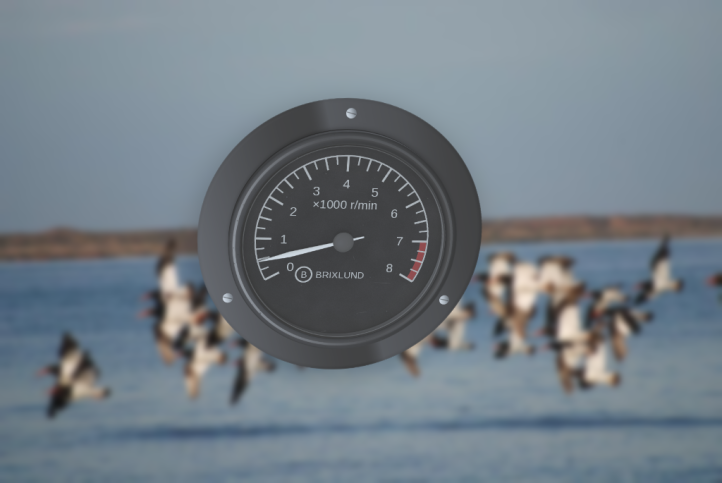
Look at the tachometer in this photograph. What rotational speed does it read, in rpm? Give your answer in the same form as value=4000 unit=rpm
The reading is value=500 unit=rpm
